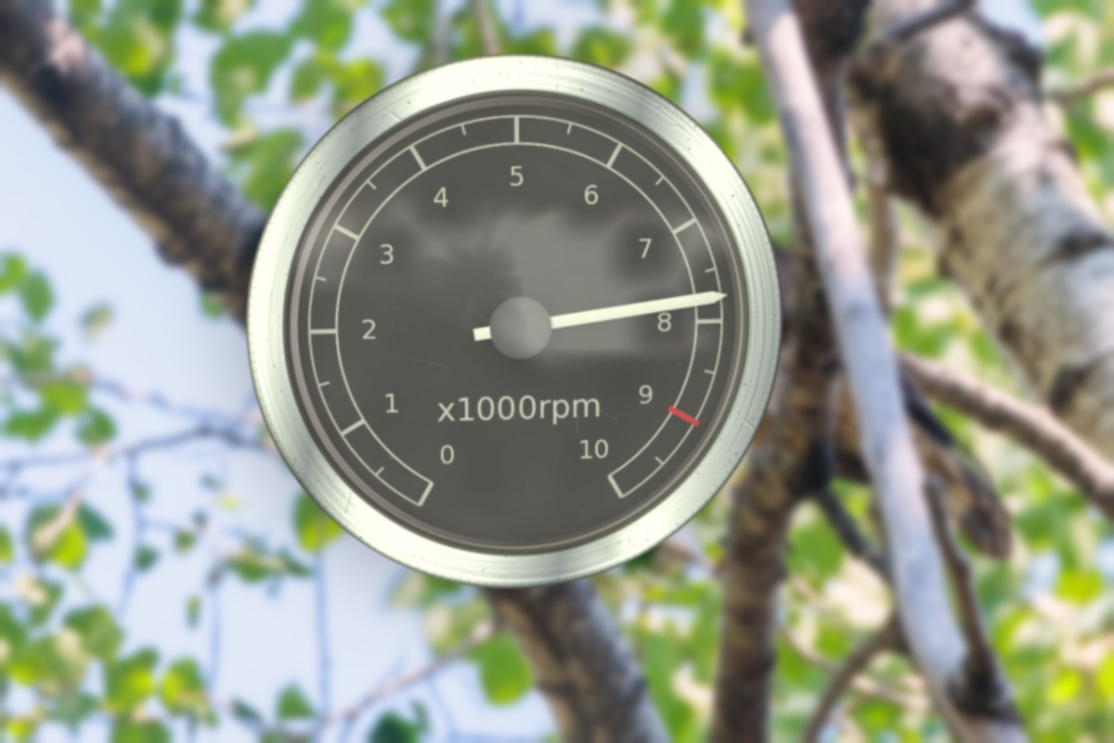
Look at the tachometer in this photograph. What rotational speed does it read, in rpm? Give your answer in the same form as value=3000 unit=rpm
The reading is value=7750 unit=rpm
